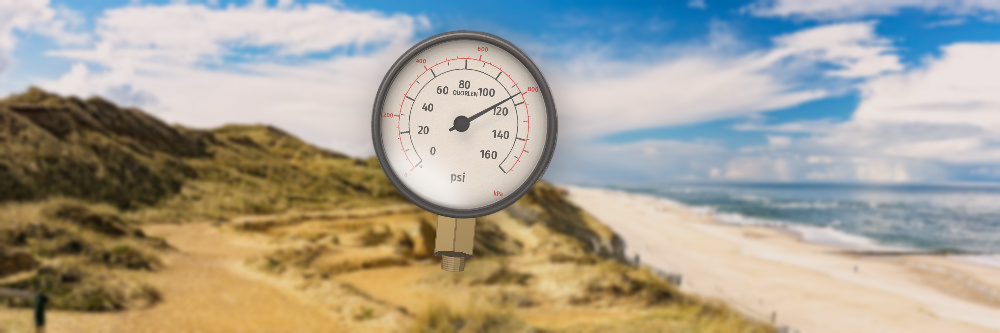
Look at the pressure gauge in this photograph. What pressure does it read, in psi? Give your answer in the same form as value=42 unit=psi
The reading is value=115 unit=psi
